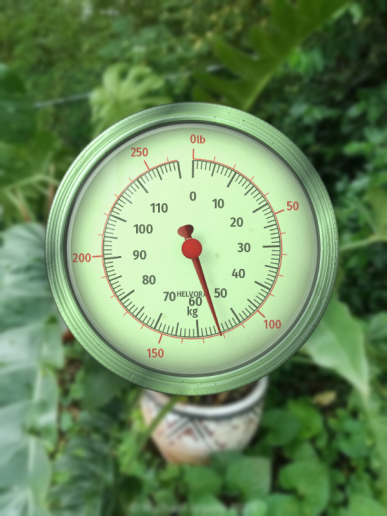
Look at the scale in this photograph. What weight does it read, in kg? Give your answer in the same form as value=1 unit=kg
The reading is value=55 unit=kg
